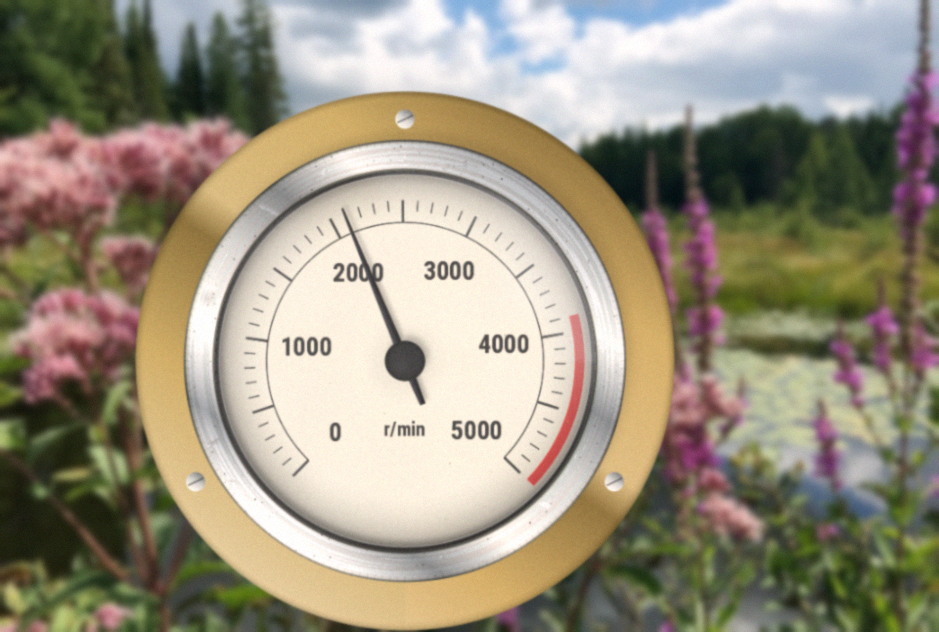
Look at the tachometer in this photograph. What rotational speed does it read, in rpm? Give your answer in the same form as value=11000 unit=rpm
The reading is value=2100 unit=rpm
